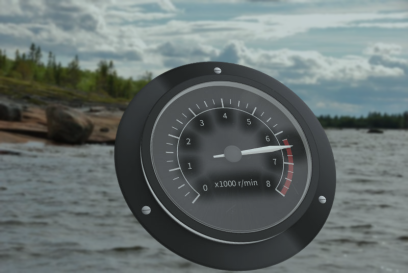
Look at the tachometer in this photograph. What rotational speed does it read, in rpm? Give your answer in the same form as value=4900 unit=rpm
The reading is value=6500 unit=rpm
